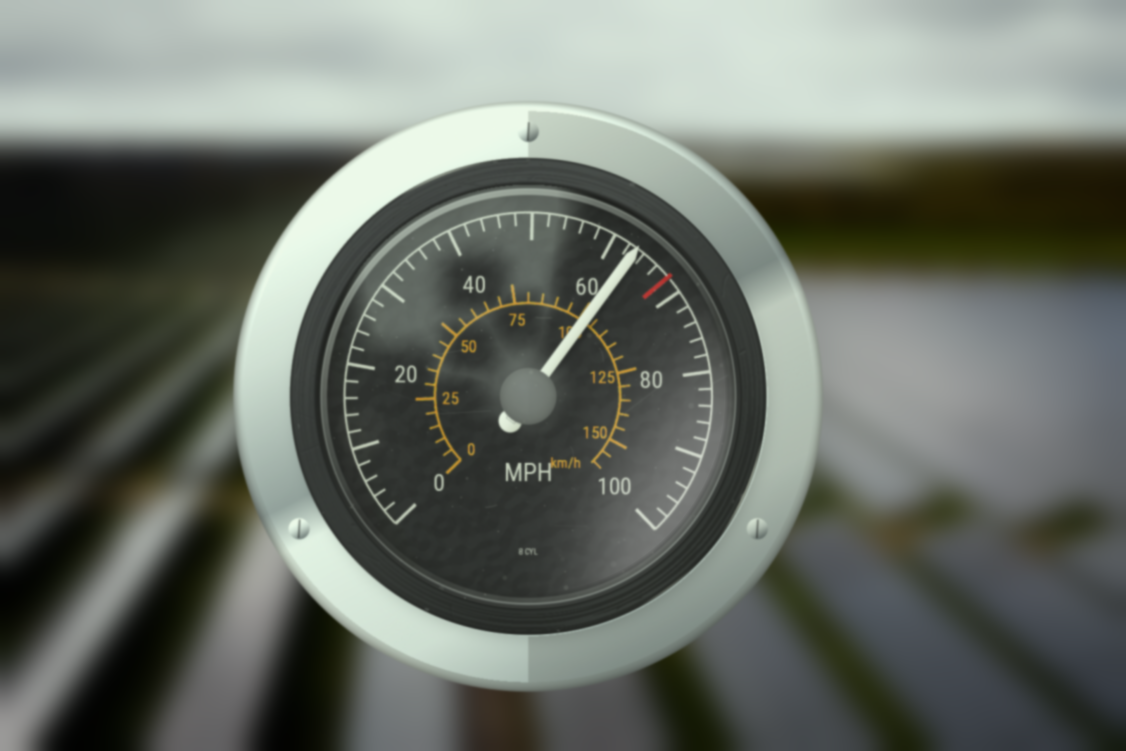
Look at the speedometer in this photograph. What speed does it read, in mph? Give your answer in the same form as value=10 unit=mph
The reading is value=63 unit=mph
